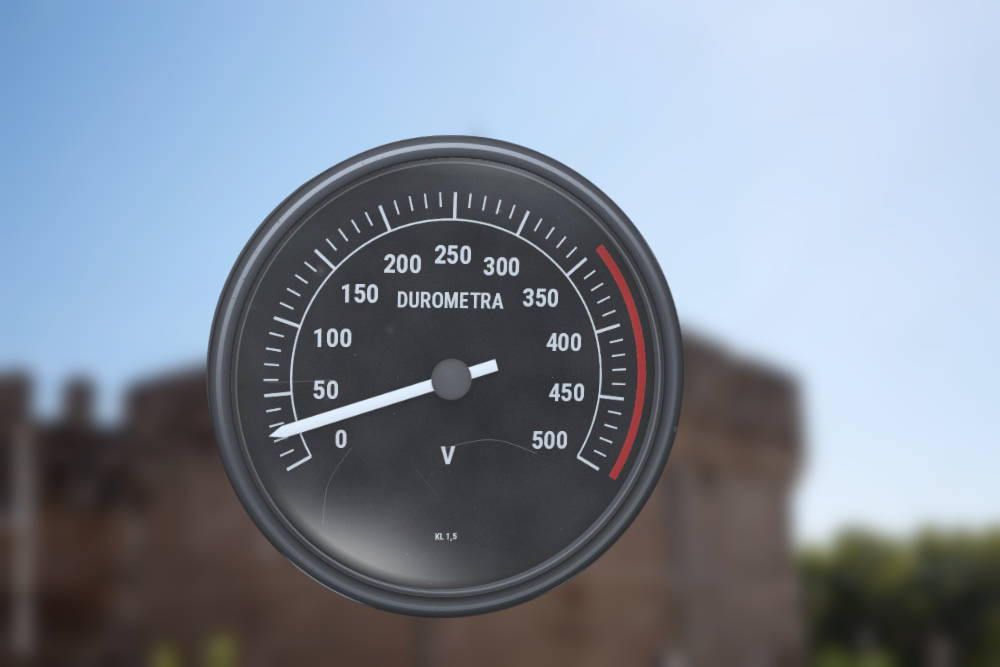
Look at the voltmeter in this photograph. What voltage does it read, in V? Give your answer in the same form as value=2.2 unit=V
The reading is value=25 unit=V
